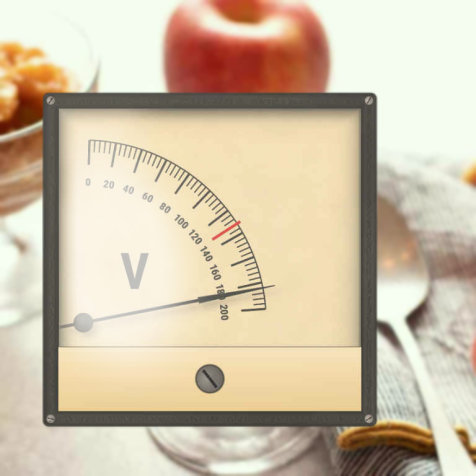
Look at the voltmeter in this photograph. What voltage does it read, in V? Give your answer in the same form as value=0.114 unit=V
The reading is value=184 unit=V
